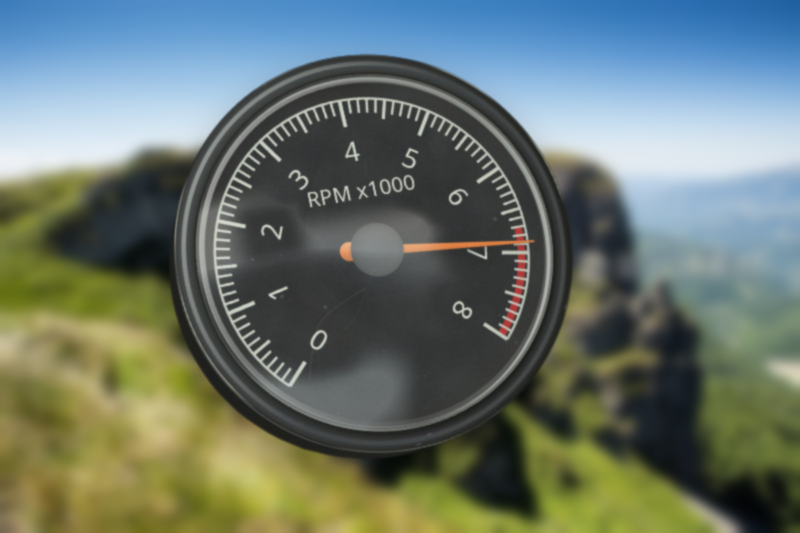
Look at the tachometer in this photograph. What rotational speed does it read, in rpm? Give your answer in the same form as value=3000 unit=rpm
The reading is value=6900 unit=rpm
